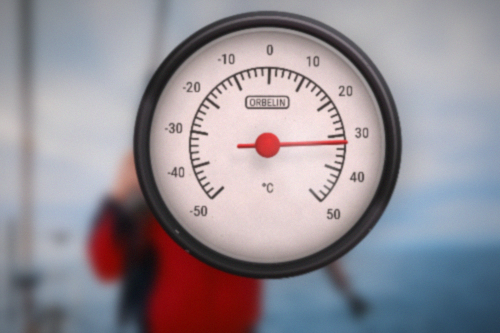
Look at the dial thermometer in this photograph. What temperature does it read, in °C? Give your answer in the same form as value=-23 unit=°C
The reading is value=32 unit=°C
